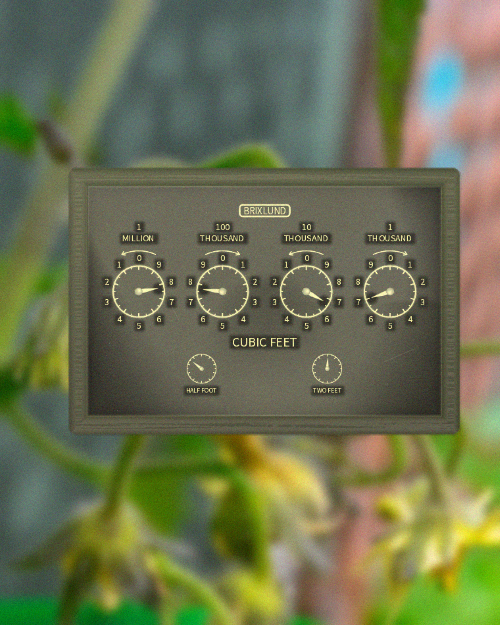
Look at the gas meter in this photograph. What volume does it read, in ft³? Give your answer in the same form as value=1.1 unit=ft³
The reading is value=776700 unit=ft³
